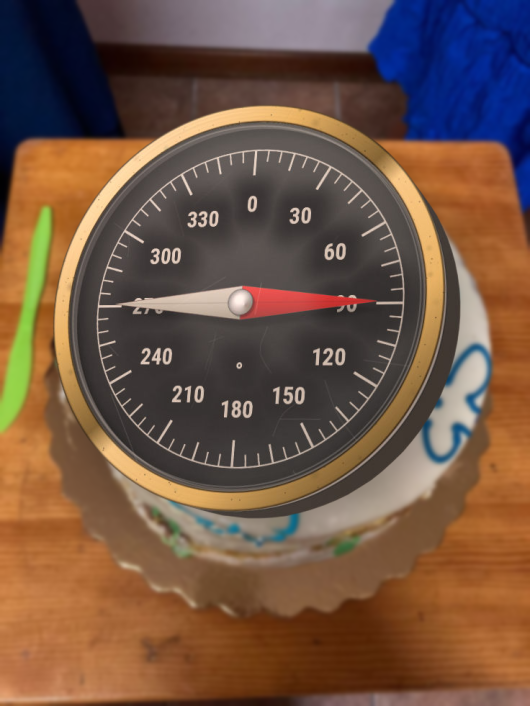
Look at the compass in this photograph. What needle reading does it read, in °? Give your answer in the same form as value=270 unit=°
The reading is value=90 unit=°
